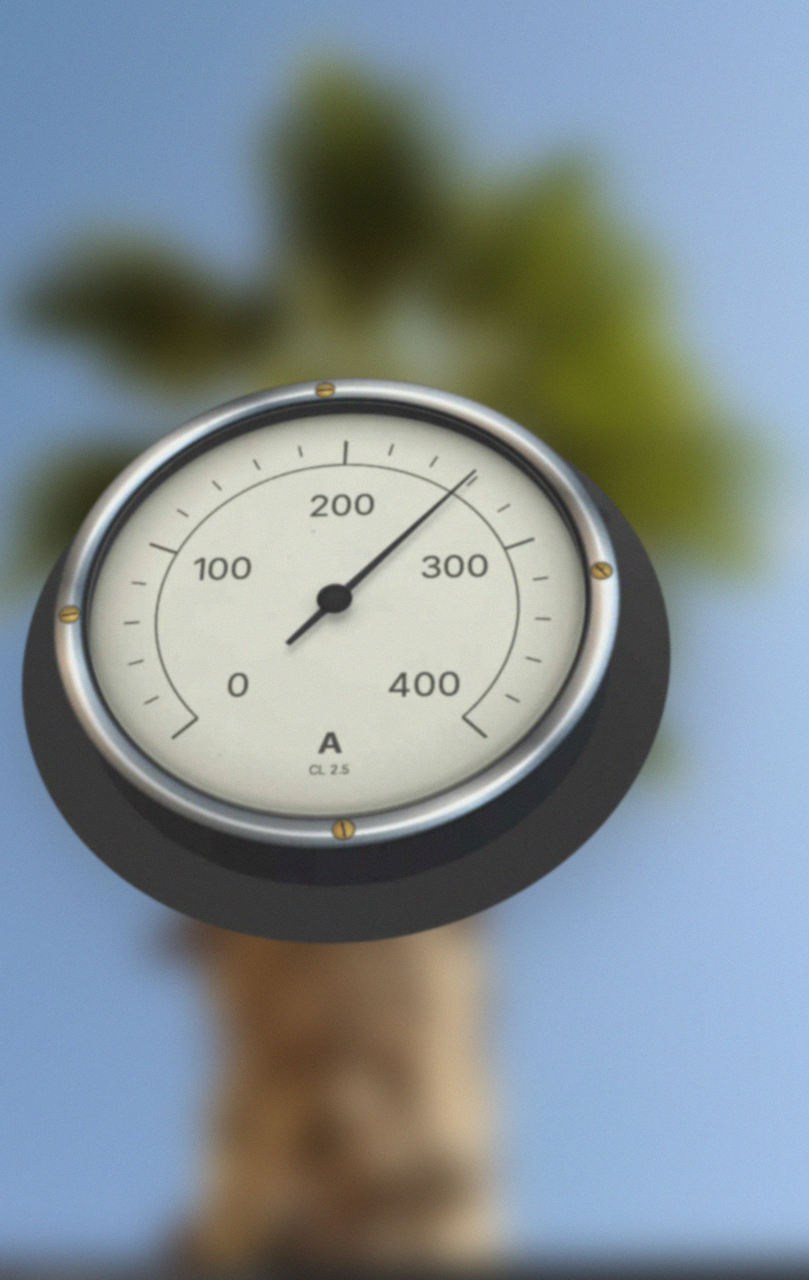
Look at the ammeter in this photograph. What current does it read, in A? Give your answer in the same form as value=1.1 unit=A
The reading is value=260 unit=A
